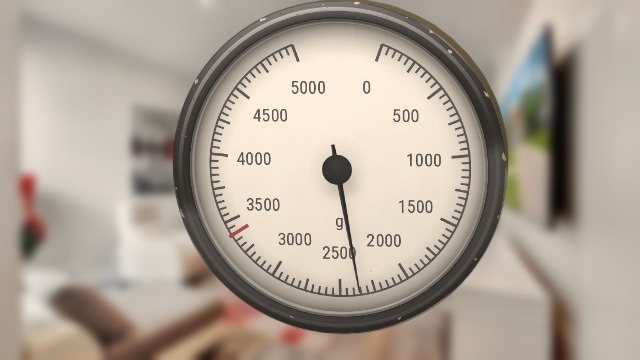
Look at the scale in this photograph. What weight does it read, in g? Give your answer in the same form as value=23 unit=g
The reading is value=2350 unit=g
